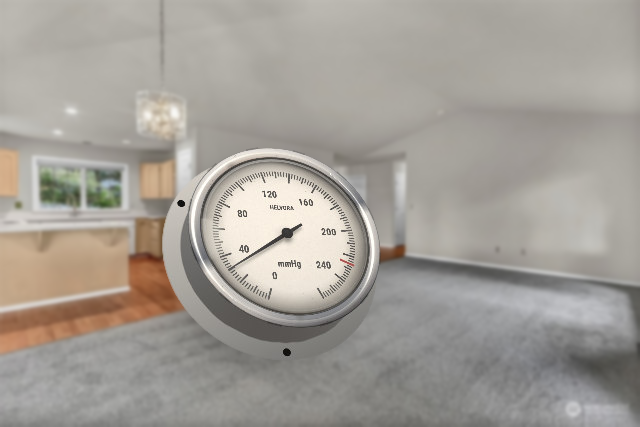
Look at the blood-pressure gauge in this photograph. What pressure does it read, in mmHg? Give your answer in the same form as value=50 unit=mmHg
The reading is value=30 unit=mmHg
